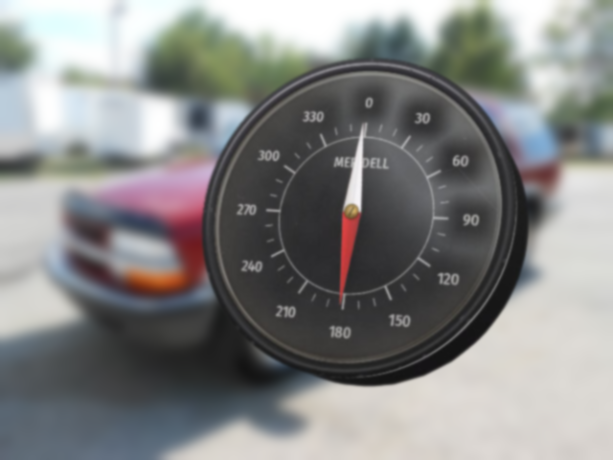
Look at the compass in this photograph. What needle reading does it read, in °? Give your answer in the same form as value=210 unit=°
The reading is value=180 unit=°
